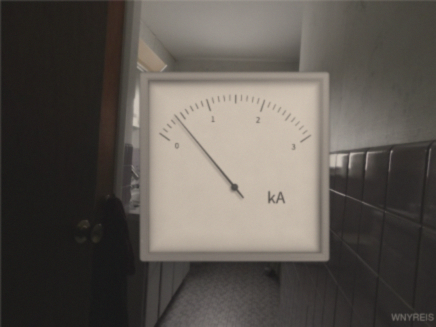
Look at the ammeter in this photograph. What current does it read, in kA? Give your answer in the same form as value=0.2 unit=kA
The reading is value=0.4 unit=kA
